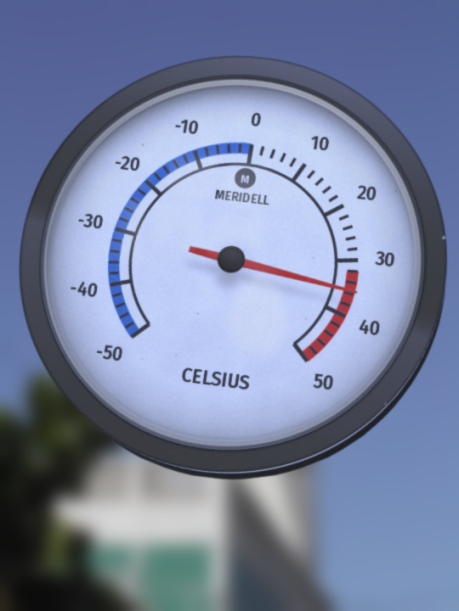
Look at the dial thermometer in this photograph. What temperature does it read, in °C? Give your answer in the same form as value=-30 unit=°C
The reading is value=36 unit=°C
